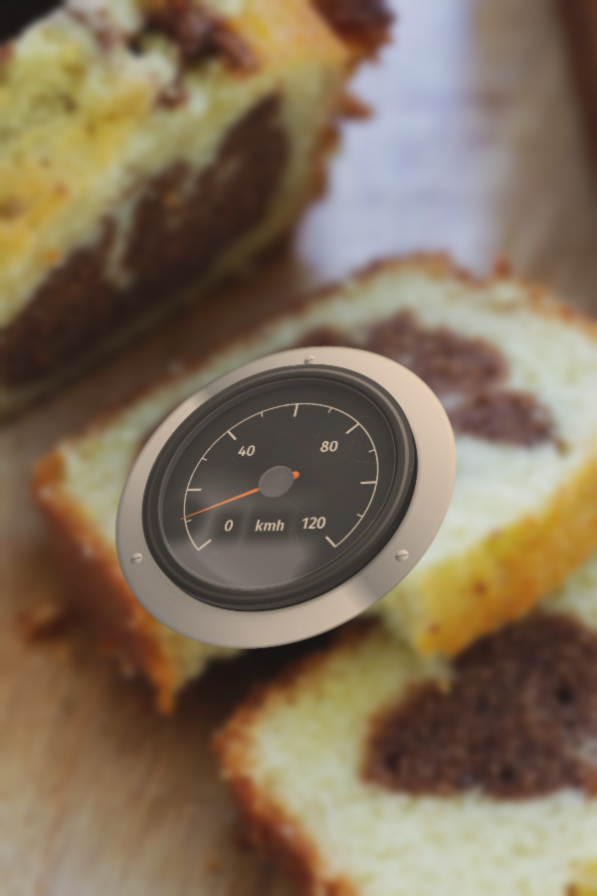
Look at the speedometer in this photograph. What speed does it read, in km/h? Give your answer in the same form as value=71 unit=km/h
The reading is value=10 unit=km/h
